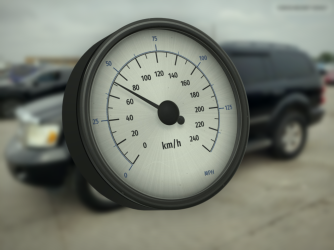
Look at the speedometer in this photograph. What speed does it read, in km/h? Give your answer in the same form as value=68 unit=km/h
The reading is value=70 unit=km/h
